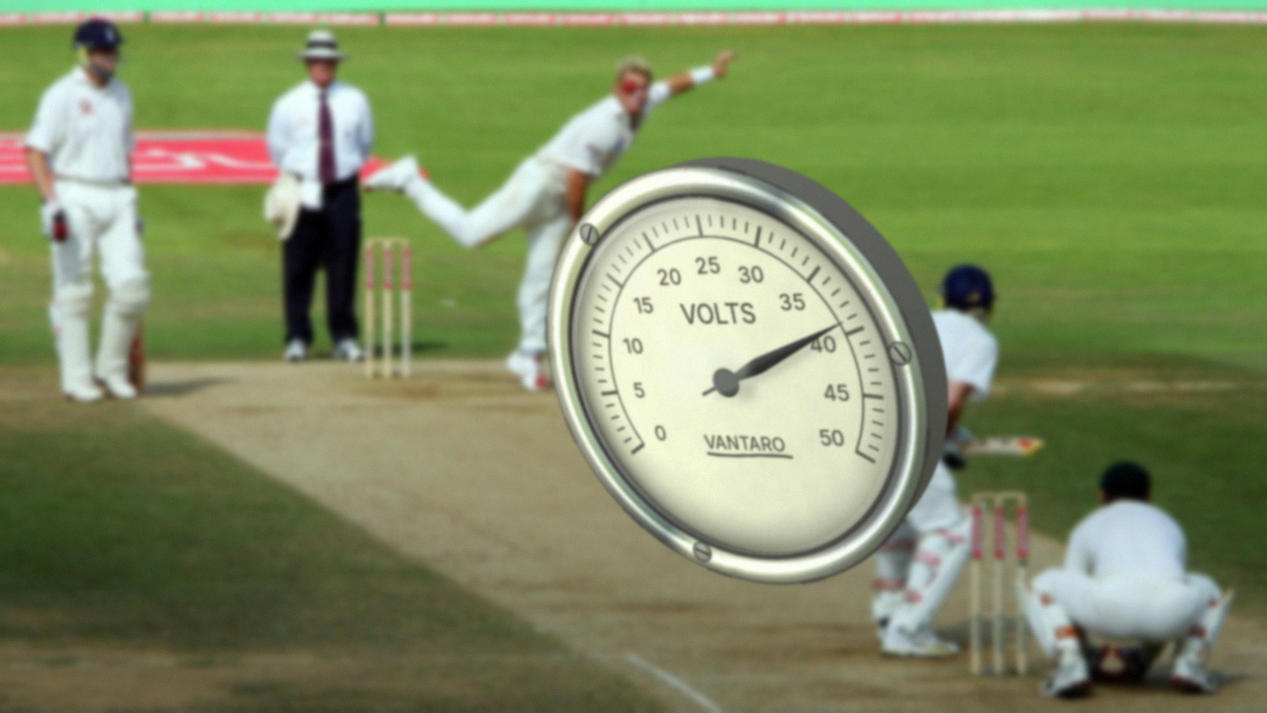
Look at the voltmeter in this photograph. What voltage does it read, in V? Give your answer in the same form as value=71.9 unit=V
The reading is value=39 unit=V
